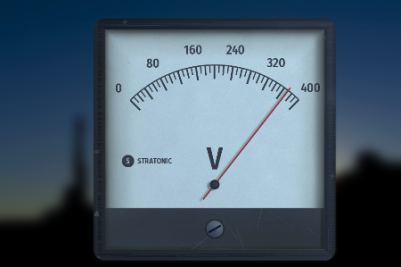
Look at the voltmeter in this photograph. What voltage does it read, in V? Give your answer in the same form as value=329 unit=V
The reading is value=370 unit=V
